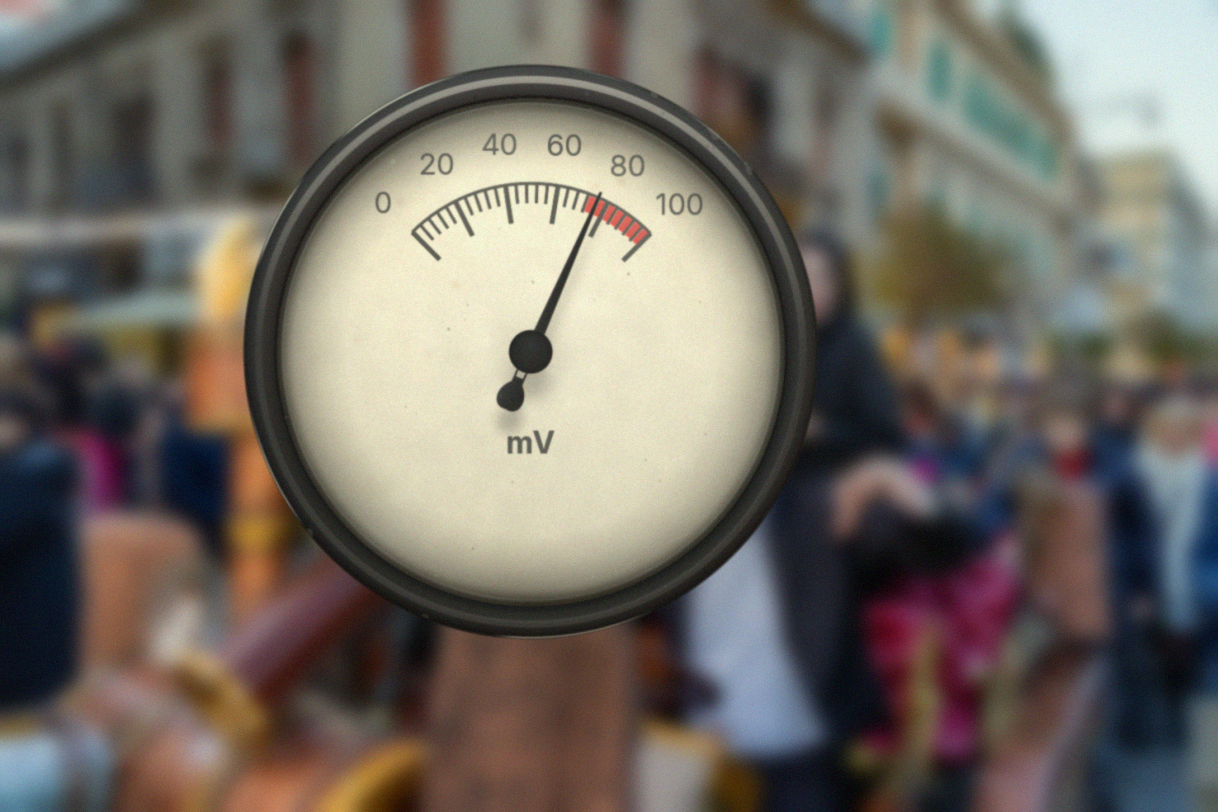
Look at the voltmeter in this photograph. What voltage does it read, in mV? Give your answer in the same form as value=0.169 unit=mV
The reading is value=76 unit=mV
